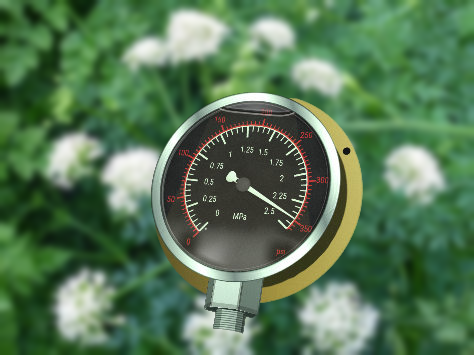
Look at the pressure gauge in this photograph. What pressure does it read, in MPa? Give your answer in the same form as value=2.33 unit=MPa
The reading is value=2.4 unit=MPa
